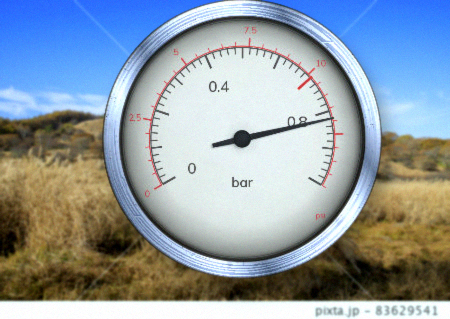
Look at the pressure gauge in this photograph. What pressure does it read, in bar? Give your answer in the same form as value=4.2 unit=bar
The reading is value=0.82 unit=bar
